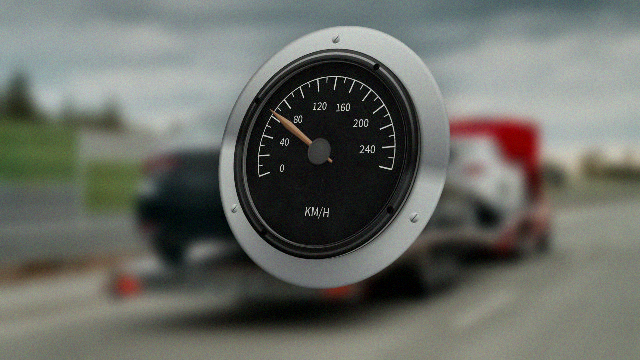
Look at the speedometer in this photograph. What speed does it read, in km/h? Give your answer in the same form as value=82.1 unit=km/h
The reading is value=65 unit=km/h
